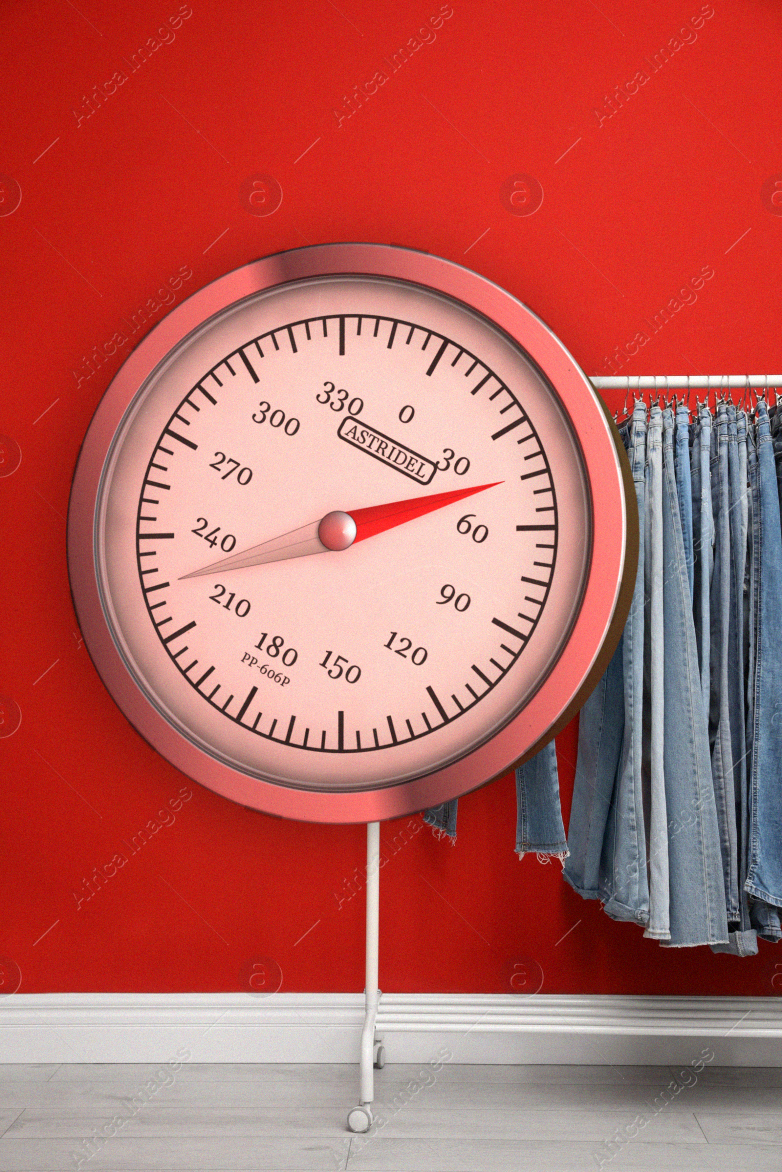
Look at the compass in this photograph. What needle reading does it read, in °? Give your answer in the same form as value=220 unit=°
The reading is value=45 unit=°
